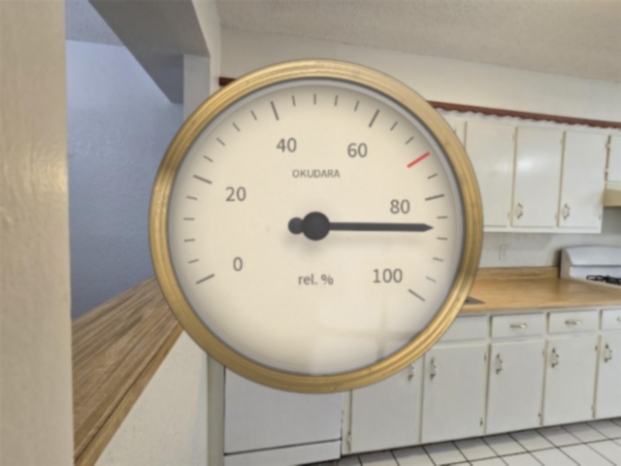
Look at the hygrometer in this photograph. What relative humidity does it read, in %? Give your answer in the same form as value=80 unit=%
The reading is value=86 unit=%
